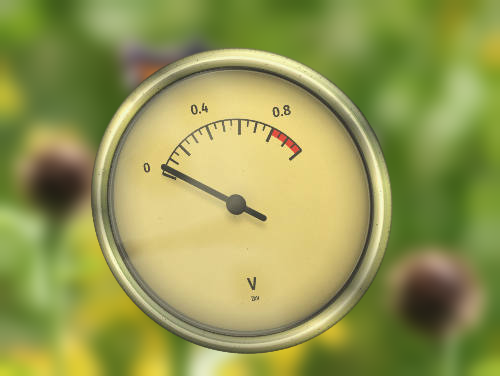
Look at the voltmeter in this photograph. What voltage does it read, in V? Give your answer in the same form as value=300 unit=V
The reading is value=0.05 unit=V
